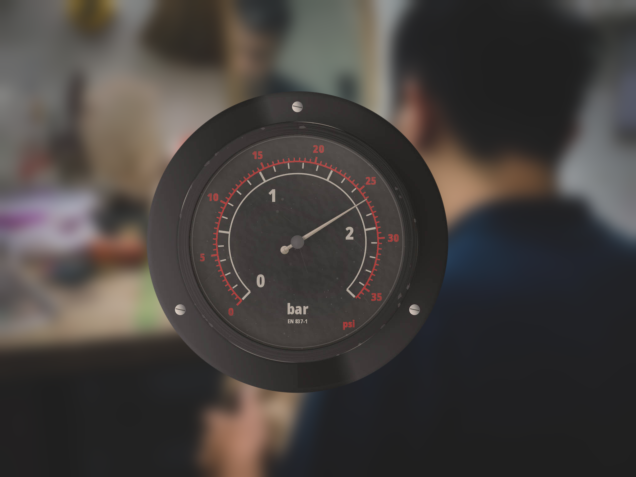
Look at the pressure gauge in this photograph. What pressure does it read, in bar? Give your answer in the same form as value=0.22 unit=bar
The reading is value=1.8 unit=bar
